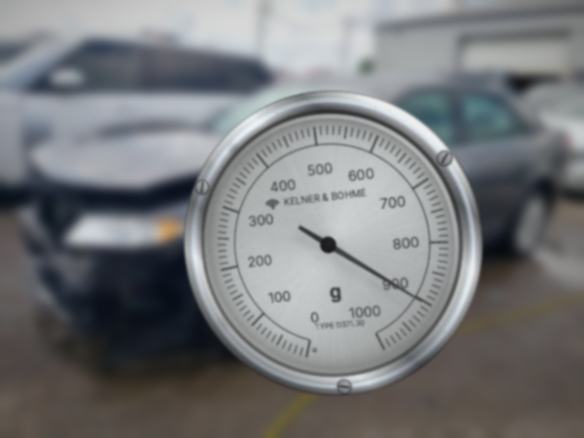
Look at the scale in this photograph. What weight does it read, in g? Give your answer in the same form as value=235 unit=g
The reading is value=900 unit=g
